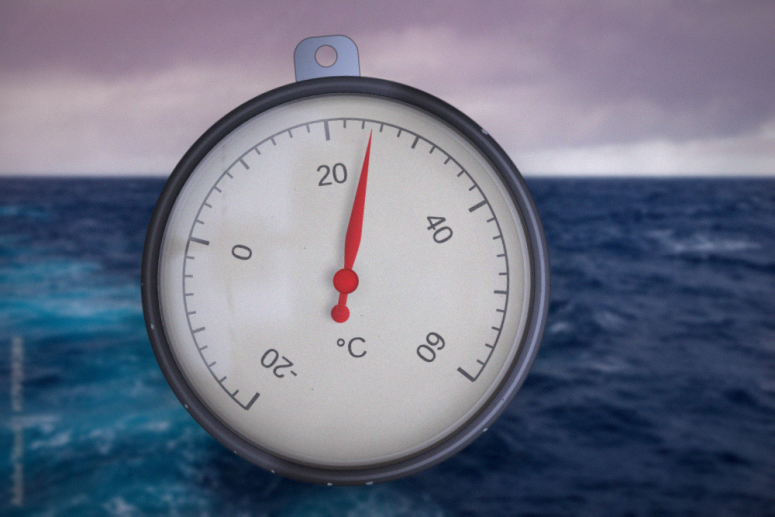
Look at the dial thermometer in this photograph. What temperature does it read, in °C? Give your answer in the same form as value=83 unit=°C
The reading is value=25 unit=°C
